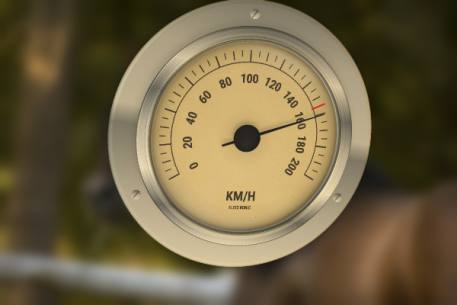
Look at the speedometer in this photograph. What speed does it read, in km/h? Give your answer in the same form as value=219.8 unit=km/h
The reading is value=160 unit=km/h
